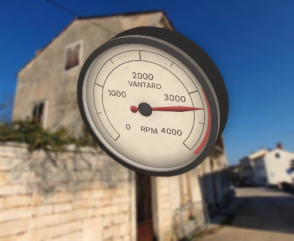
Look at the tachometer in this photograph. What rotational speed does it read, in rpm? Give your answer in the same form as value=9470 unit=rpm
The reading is value=3250 unit=rpm
